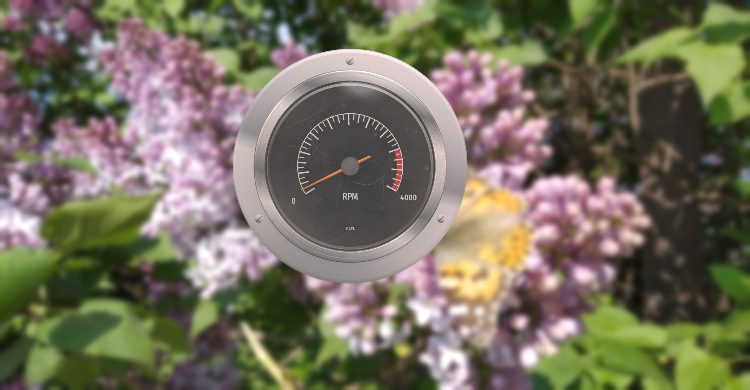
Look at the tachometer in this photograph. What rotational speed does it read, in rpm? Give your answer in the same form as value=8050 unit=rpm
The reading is value=100 unit=rpm
